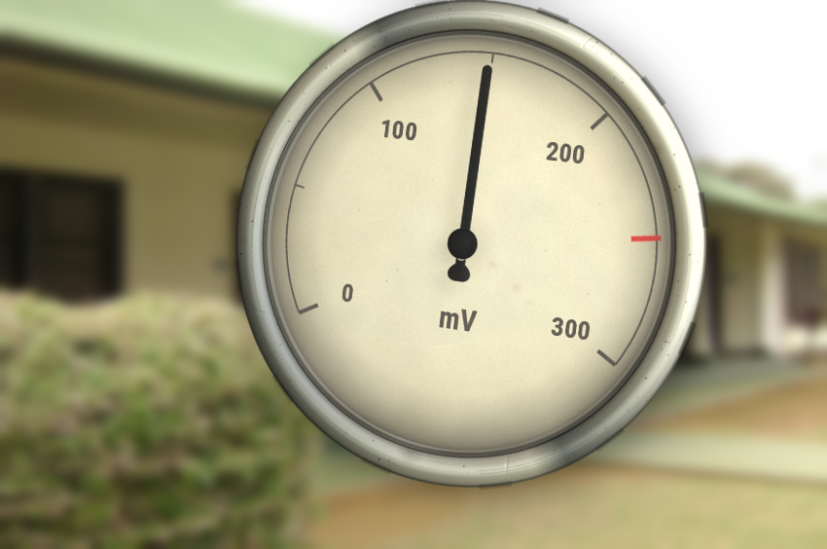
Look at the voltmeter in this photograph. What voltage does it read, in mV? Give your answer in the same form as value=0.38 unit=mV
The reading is value=150 unit=mV
